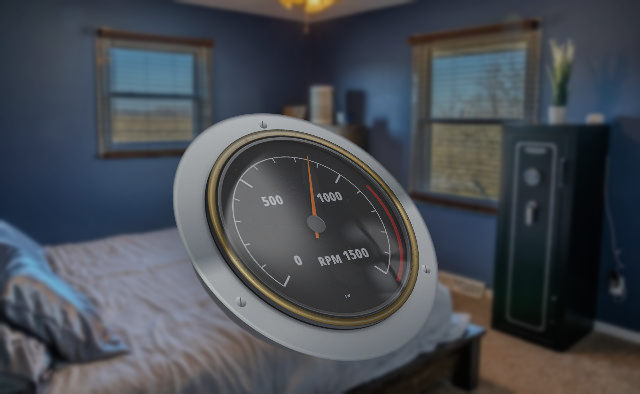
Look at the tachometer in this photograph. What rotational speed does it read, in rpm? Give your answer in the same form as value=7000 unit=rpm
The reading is value=850 unit=rpm
